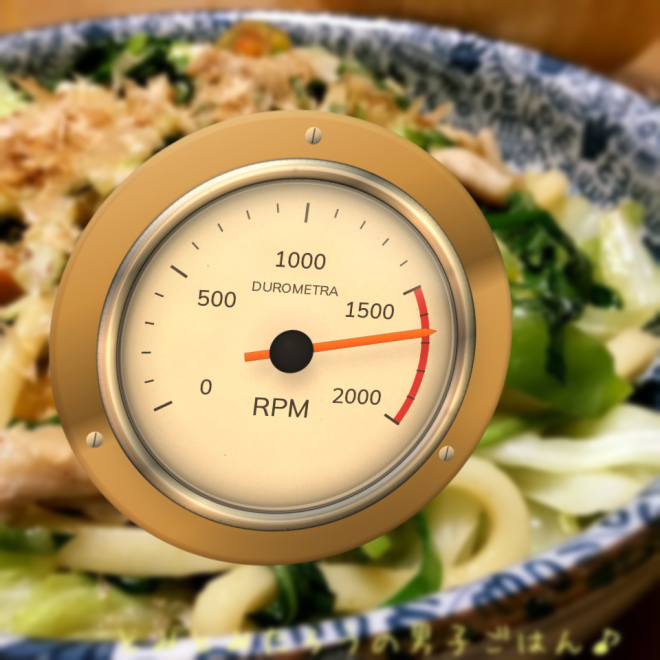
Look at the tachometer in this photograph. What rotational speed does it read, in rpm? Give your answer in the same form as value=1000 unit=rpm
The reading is value=1650 unit=rpm
